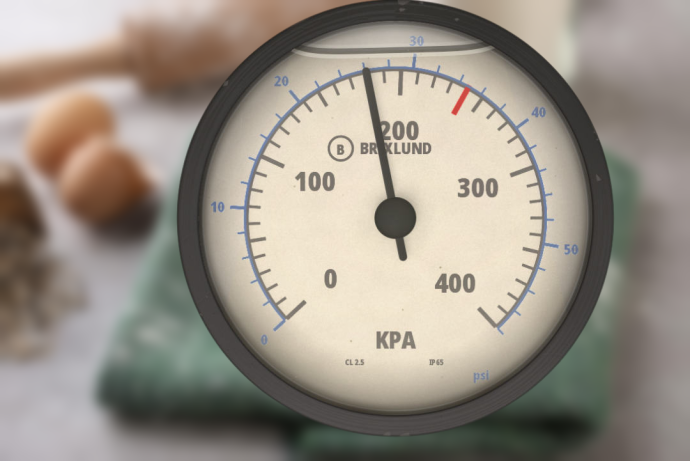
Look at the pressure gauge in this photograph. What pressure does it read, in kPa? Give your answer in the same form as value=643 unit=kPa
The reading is value=180 unit=kPa
